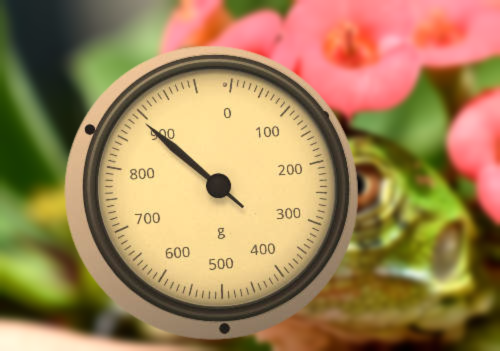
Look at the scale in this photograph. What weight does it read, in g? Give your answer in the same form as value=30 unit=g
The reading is value=890 unit=g
